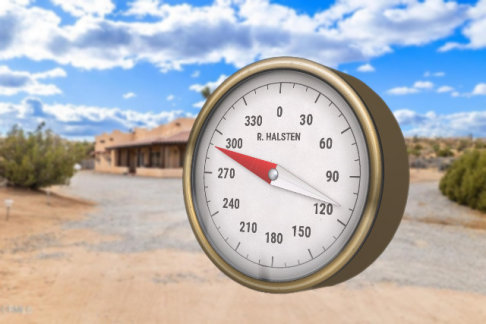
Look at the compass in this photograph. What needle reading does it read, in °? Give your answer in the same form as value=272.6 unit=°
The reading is value=290 unit=°
